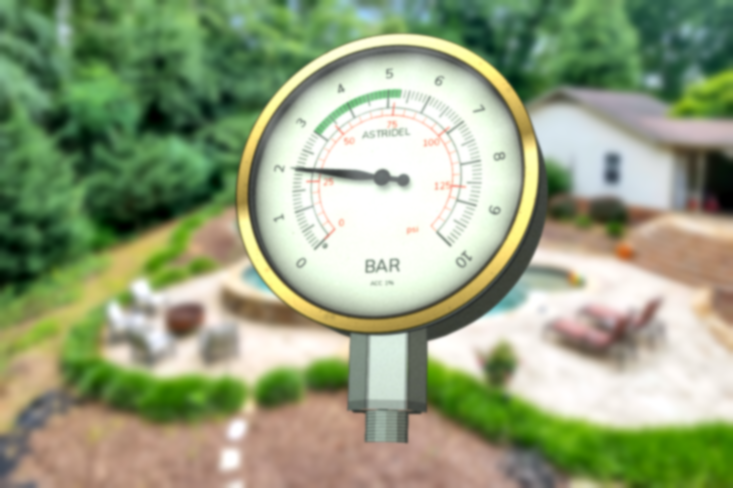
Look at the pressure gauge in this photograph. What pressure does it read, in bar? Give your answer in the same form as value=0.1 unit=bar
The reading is value=2 unit=bar
